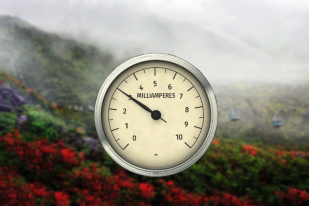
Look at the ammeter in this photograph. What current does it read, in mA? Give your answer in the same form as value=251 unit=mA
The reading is value=3 unit=mA
